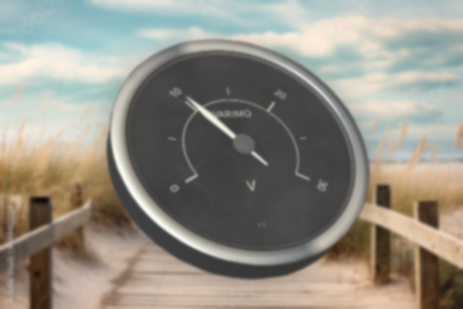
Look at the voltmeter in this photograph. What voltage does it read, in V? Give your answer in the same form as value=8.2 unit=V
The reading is value=10 unit=V
